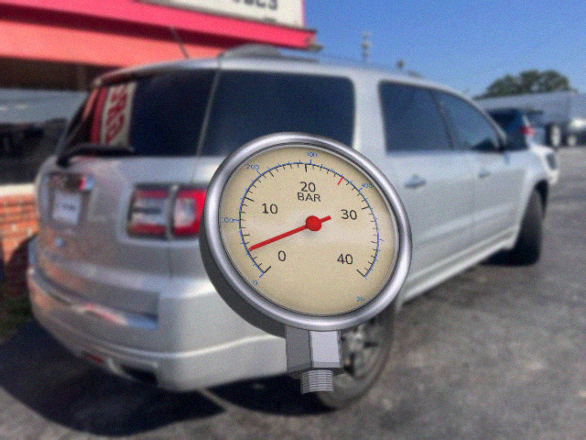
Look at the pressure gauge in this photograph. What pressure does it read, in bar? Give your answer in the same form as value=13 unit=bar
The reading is value=3 unit=bar
